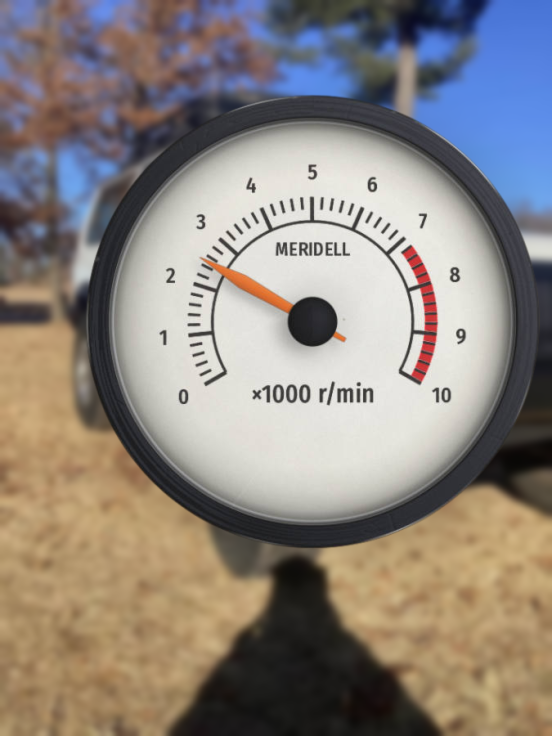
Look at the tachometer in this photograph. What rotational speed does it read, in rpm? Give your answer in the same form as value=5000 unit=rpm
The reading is value=2500 unit=rpm
